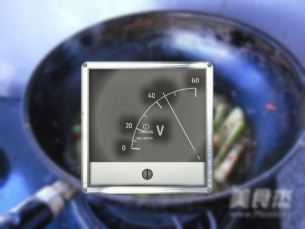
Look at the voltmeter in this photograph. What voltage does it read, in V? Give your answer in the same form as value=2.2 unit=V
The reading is value=45 unit=V
